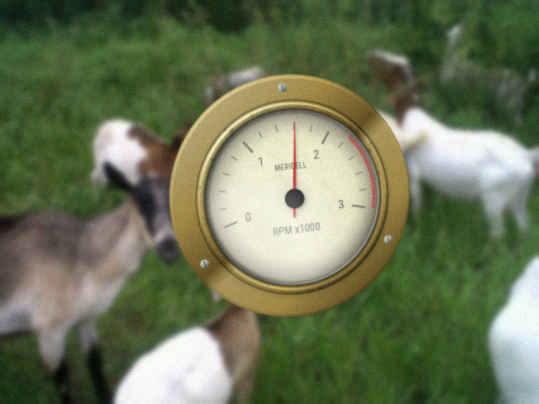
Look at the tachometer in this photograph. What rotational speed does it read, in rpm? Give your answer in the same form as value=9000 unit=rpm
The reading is value=1600 unit=rpm
